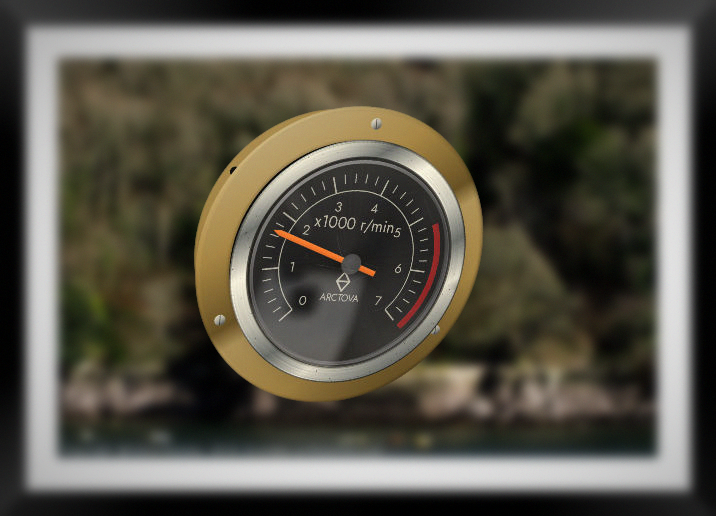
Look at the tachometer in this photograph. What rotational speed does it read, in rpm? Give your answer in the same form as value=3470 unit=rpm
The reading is value=1700 unit=rpm
